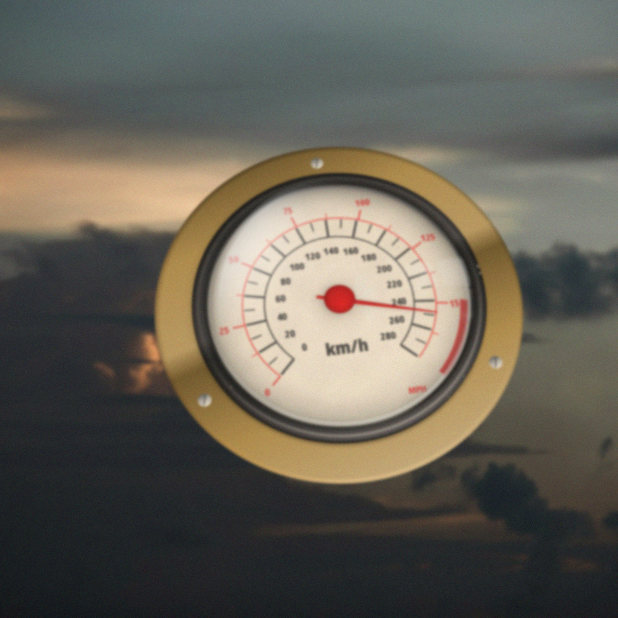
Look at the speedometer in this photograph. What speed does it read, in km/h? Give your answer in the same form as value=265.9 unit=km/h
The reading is value=250 unit=km/h
